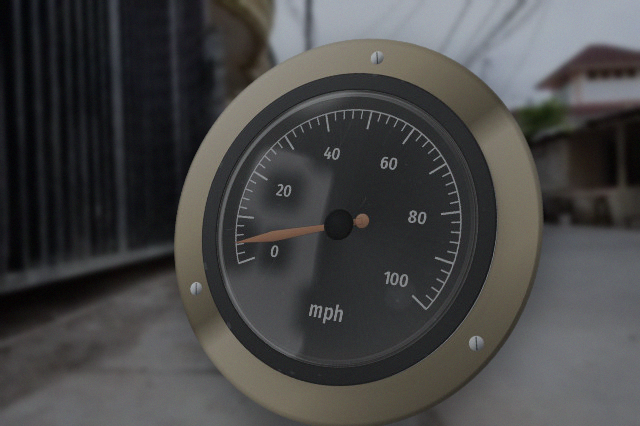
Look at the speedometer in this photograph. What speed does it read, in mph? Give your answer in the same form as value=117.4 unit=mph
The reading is value=4 unit=mph
